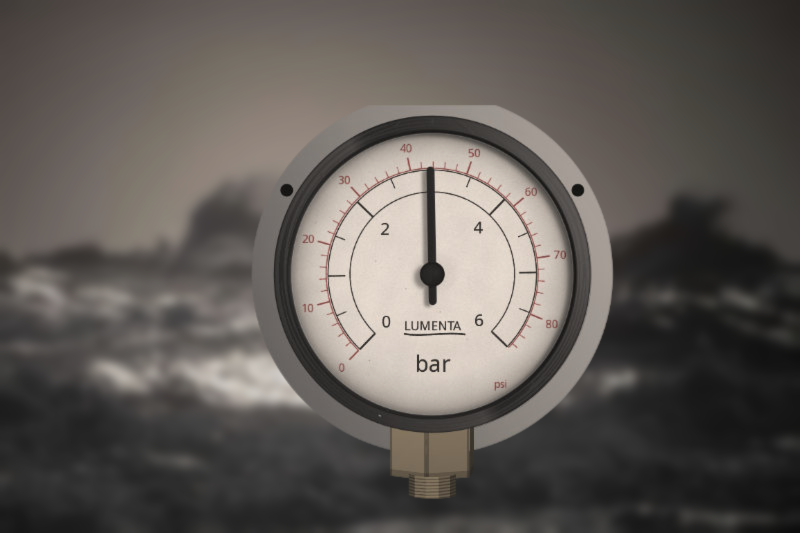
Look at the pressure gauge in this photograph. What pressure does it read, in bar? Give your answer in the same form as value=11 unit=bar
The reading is value=3 unit=bar
